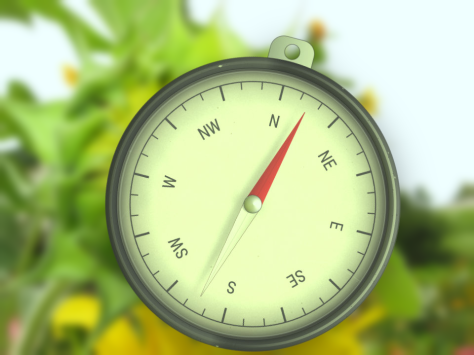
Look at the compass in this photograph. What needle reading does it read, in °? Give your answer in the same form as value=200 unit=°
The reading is value=15 unit=°
